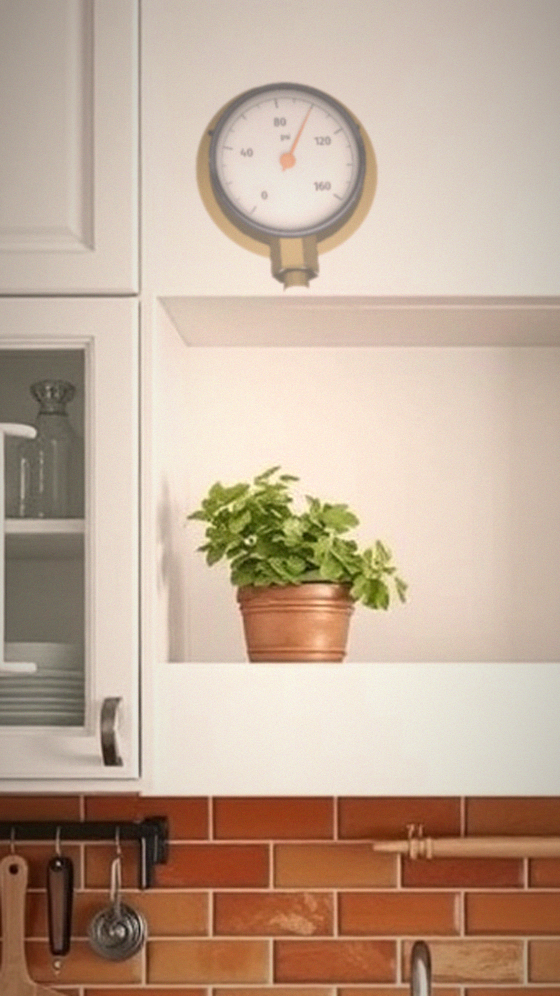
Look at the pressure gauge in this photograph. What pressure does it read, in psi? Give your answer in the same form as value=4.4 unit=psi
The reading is value=100 unit=psi
